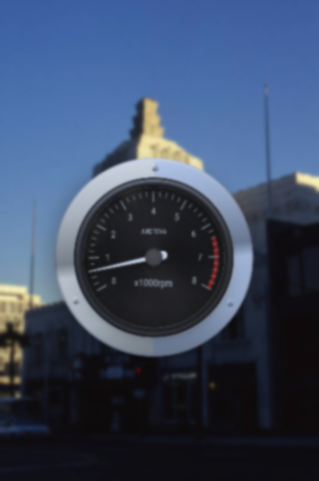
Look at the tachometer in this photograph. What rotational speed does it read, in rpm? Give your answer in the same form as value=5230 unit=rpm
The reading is value=600 unit=rpm
